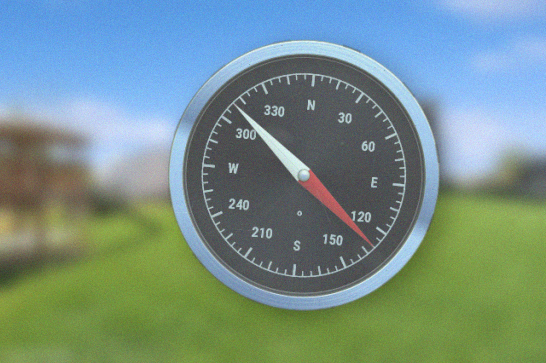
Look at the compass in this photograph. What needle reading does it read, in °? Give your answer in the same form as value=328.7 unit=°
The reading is value=130 unit=°
